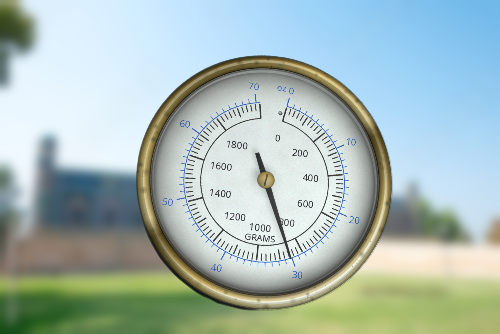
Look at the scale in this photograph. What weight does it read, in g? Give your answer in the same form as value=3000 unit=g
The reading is value=860 unit=g
